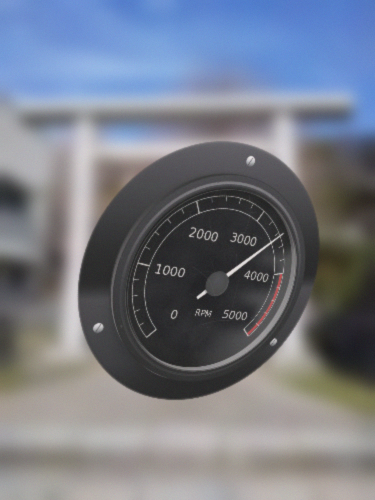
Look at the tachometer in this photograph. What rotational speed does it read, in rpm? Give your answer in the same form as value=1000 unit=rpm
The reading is value=3400 unit=rpm
